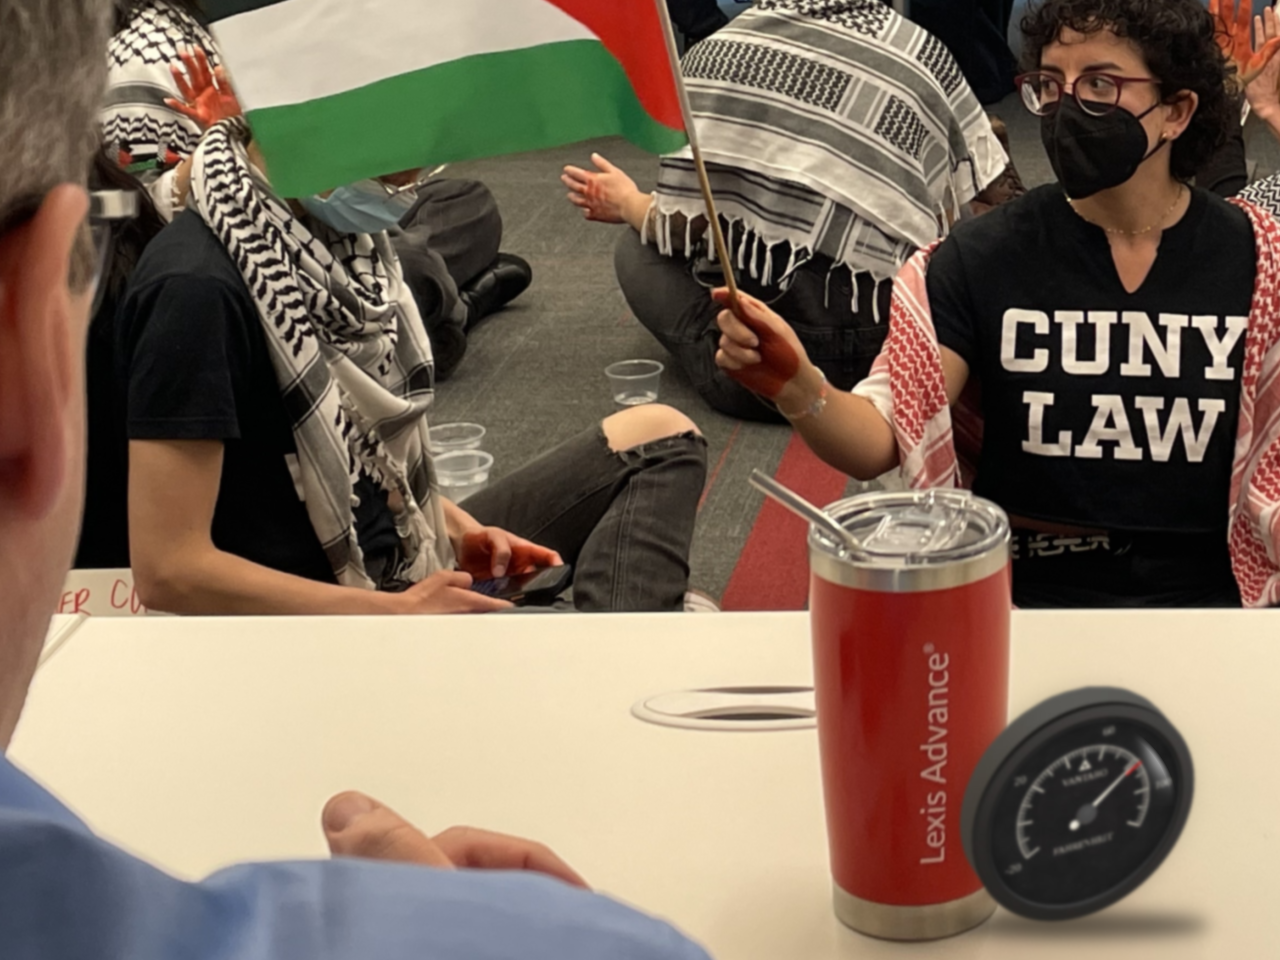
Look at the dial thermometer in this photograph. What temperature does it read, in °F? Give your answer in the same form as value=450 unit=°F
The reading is value=80 unit=°F
